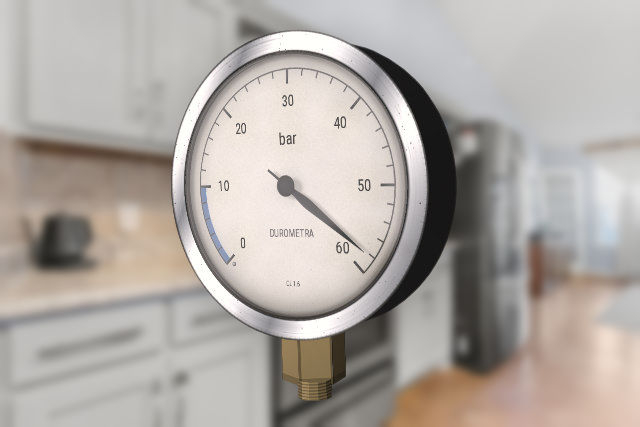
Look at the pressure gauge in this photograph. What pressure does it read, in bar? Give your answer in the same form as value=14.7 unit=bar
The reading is value=58 unit=bar
